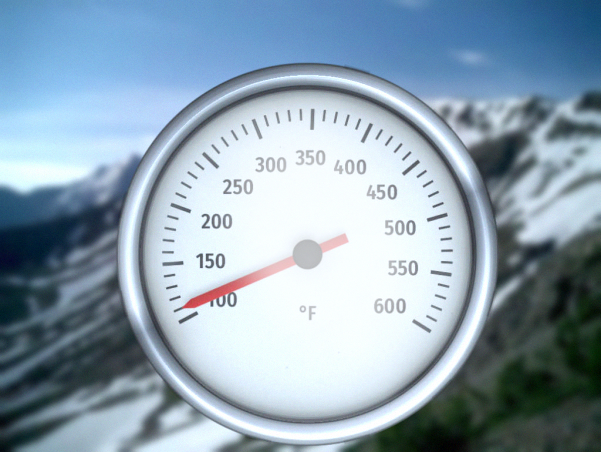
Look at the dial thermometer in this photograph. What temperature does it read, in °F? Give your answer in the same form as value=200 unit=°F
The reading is value=110 unit=°F
